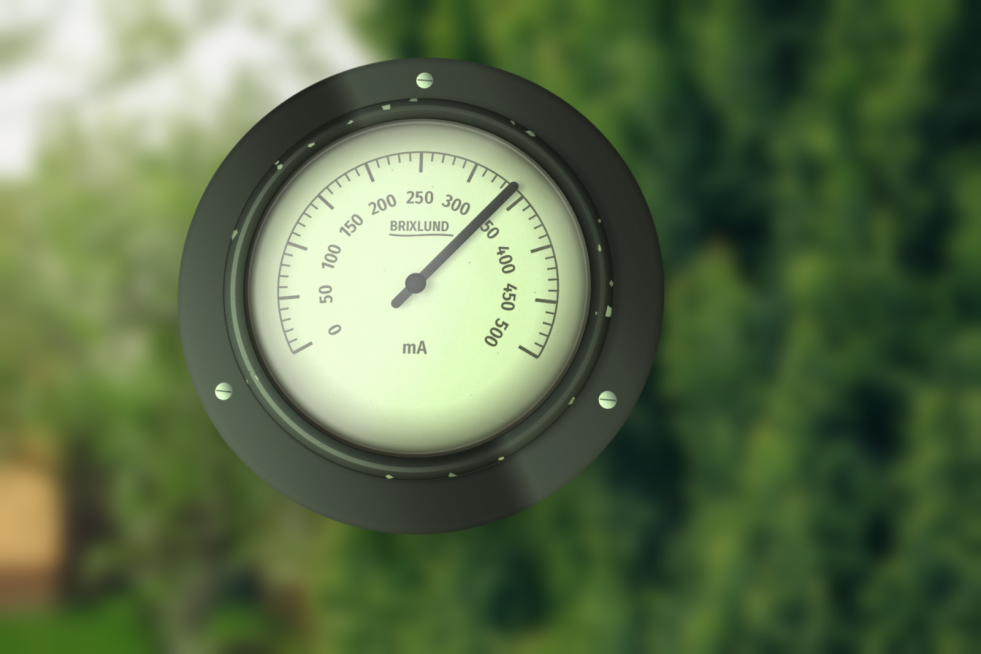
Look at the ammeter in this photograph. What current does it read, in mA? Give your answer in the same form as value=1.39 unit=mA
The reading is value=340 unit=mA
